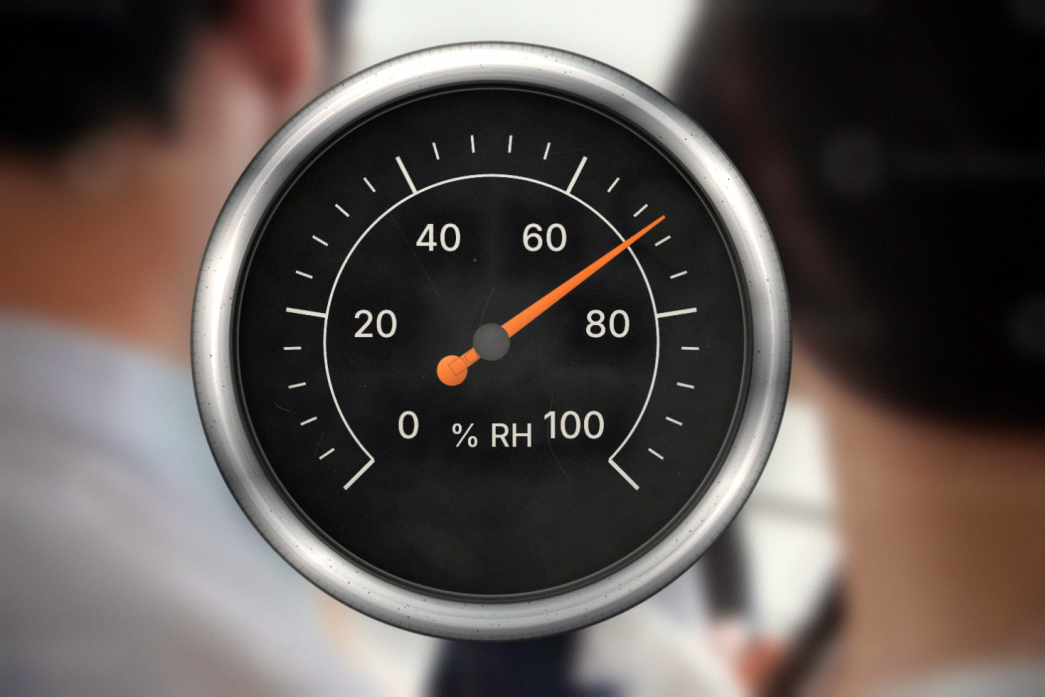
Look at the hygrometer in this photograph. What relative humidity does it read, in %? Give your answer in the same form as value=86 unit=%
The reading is value=70 unit=%
